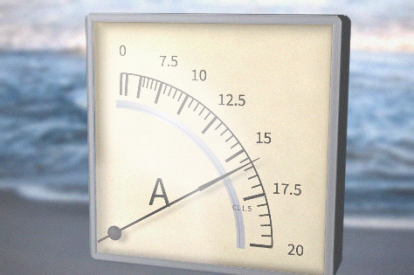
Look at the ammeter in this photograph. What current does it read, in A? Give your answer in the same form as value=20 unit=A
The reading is value=15.75 unit=A
